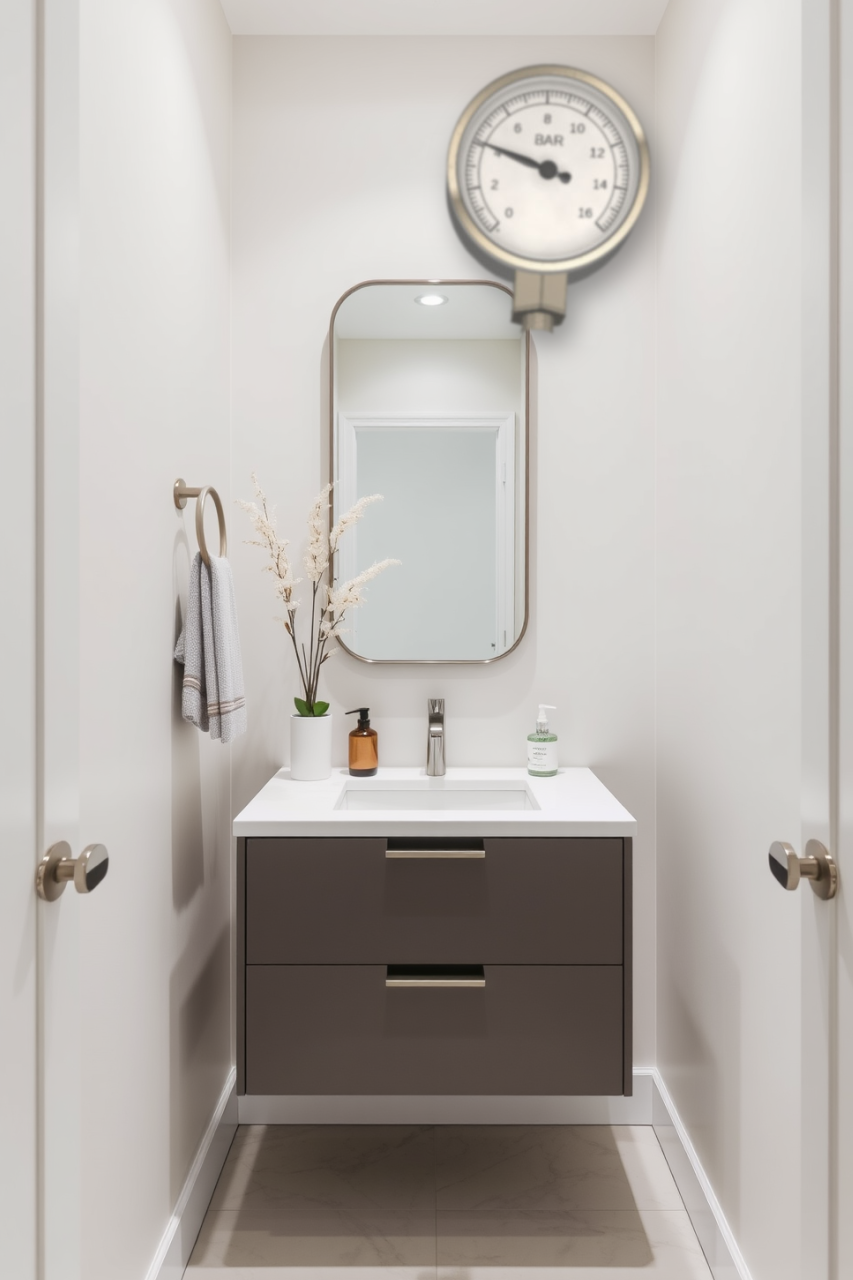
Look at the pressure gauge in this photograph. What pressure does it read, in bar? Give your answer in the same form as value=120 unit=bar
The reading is value=4 unit=bar
